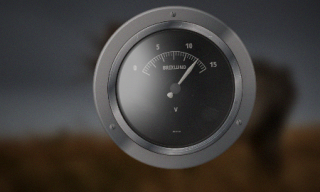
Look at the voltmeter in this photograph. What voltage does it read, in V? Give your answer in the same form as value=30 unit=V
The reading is value=12.5 unit=V
